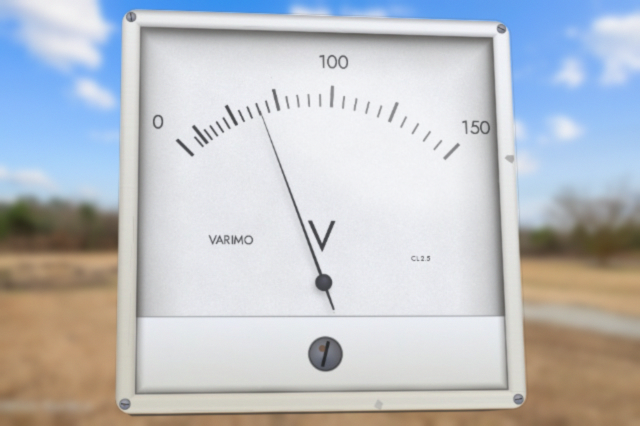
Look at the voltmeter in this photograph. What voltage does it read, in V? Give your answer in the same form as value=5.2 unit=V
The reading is value=65 unit=V
